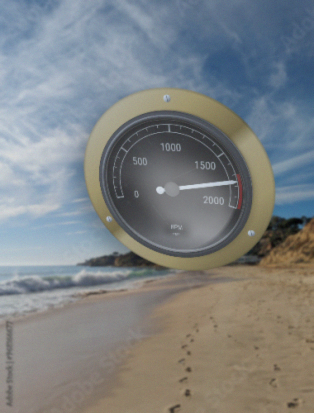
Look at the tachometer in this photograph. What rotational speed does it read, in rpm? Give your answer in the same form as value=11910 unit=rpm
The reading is value=1750 unit=rpm
